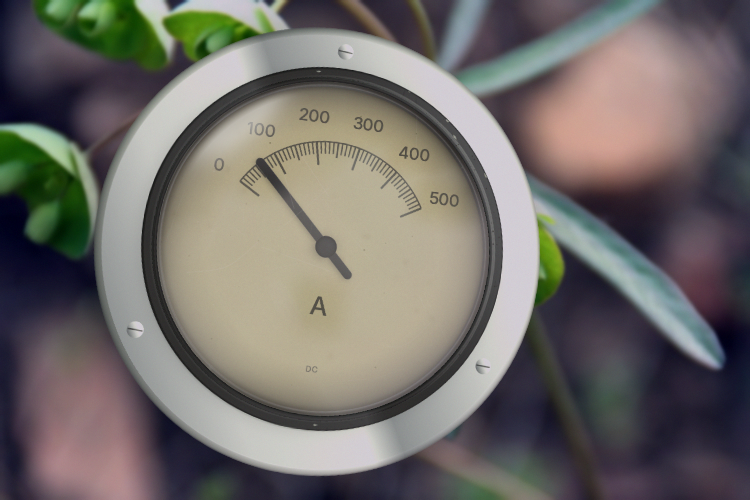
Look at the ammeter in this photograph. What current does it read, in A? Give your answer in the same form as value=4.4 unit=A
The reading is value=60 unit=A
